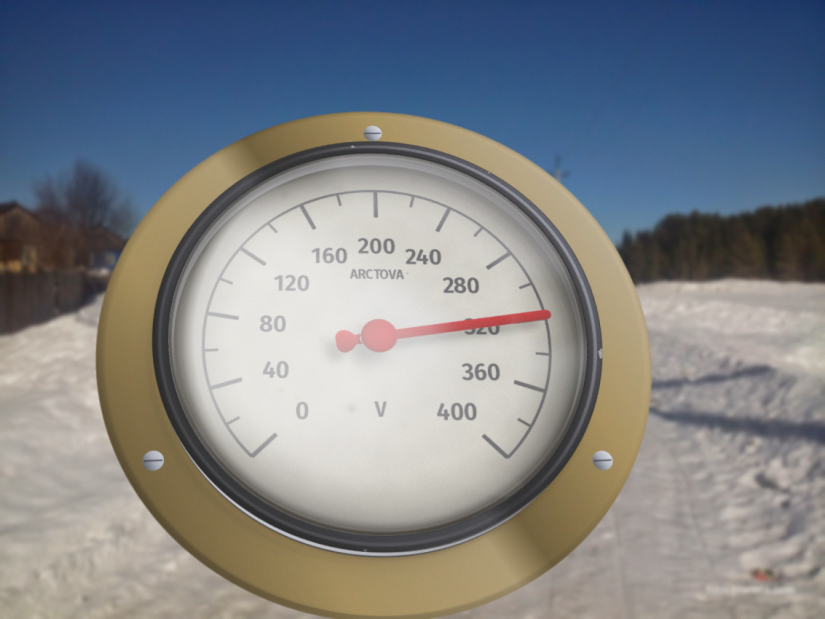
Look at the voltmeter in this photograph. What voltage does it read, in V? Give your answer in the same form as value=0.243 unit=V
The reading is value=320 unit=V
